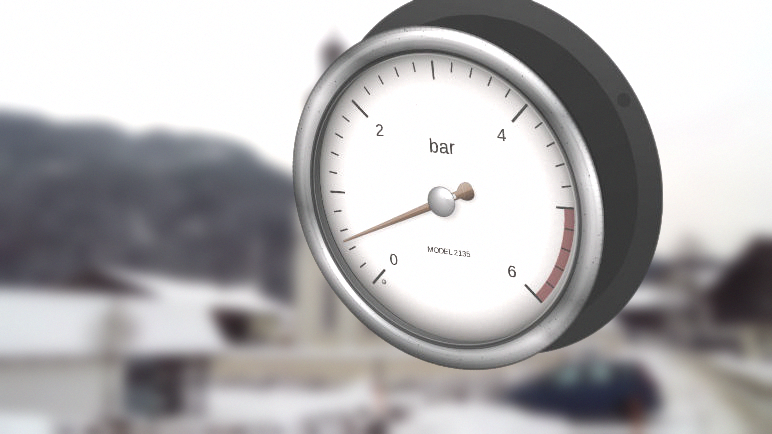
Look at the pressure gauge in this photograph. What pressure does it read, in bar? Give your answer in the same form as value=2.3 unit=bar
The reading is value=0.5 unit=bar
